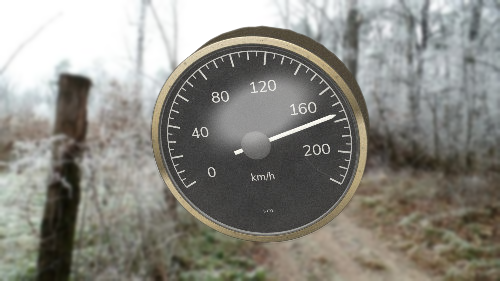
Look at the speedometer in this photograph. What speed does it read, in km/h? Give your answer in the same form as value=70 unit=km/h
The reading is value=175 unit=km/h
